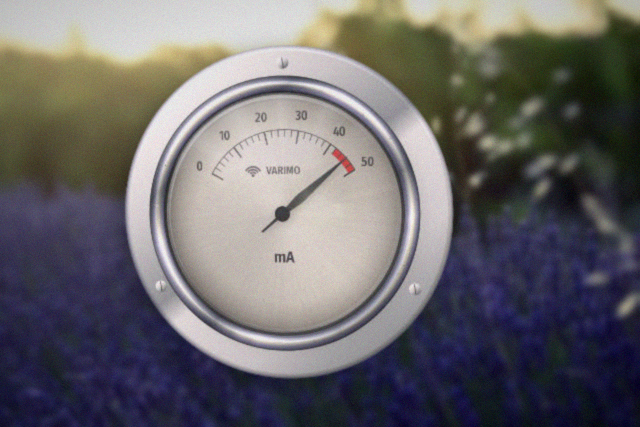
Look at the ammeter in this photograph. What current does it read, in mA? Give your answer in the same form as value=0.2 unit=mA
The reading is value=46 unit=mA
